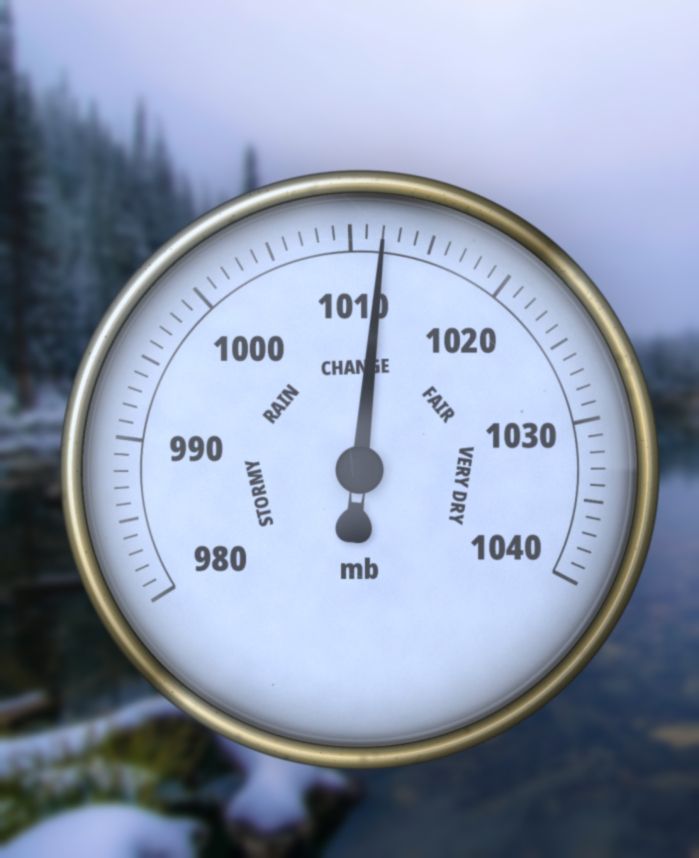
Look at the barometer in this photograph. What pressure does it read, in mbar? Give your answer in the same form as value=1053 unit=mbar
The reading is value=1012 unit=mbar
